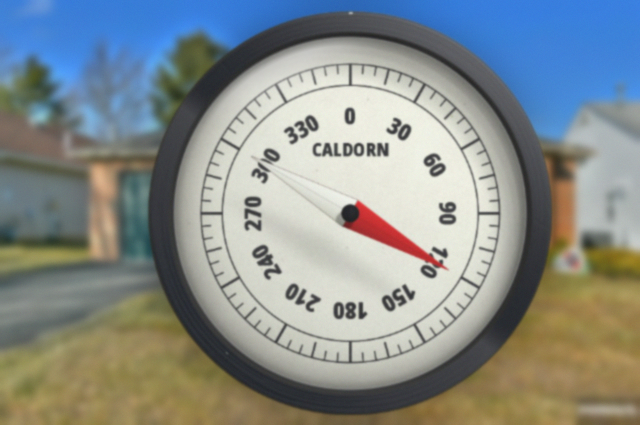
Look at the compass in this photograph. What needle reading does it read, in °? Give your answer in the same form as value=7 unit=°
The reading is value=120 unit=°
